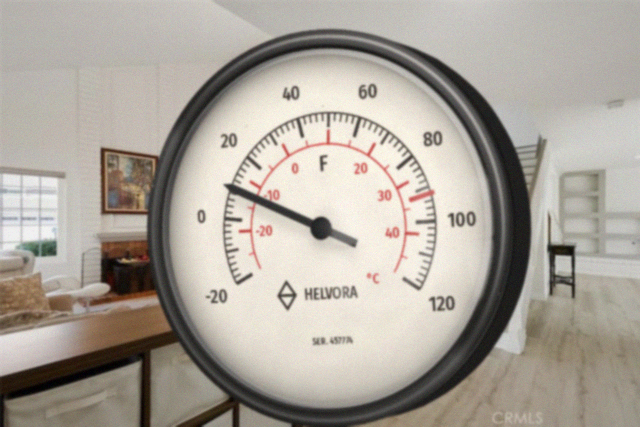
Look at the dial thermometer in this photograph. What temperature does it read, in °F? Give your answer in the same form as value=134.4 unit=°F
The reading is value=10 unit=°F
